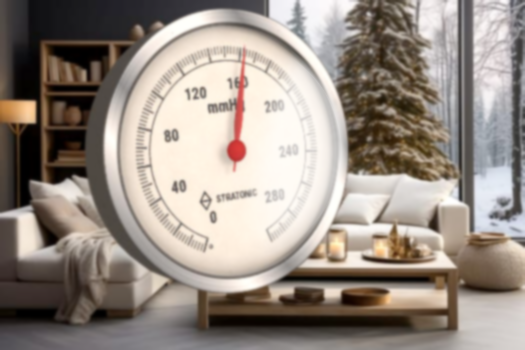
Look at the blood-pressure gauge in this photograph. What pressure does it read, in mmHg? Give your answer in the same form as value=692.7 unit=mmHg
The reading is value=160 unit=mmHg
